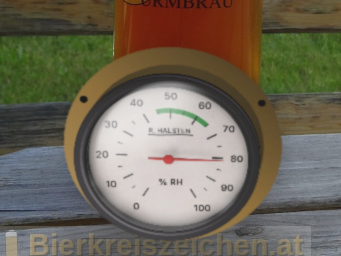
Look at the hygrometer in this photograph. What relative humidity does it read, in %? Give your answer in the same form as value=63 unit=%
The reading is value=80 unit=%
